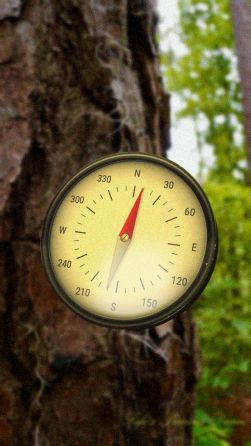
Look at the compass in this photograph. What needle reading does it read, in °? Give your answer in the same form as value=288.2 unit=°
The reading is value=10 unit=°
